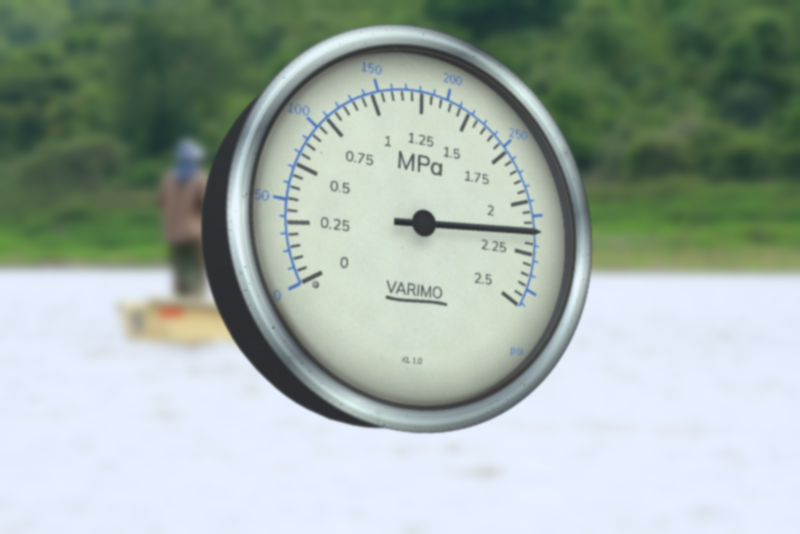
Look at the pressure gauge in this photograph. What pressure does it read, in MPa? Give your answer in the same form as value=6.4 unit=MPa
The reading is value=2.15 unit=MPa
